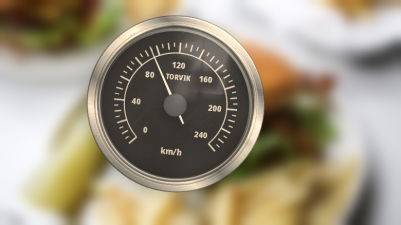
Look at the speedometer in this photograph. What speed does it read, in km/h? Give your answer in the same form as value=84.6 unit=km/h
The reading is value=95 unit=km/h
